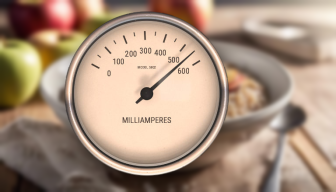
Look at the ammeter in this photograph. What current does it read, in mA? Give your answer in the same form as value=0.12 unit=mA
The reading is value=550 unit=mA
